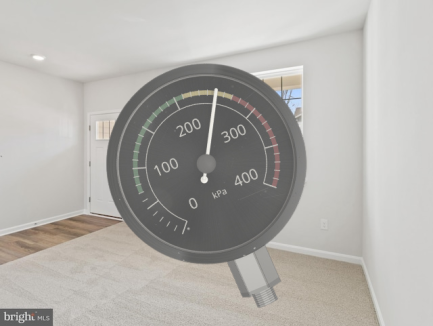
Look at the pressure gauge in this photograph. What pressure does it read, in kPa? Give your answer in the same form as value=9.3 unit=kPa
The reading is value=250 unit=kPa
